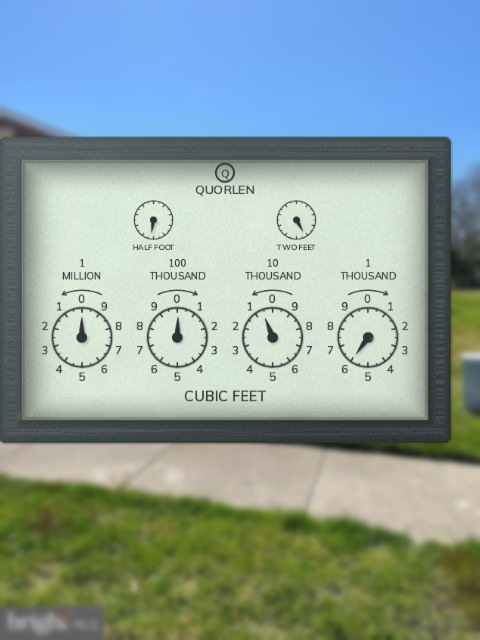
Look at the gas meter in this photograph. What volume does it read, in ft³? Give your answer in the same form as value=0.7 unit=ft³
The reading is value=600 unit=ft³
